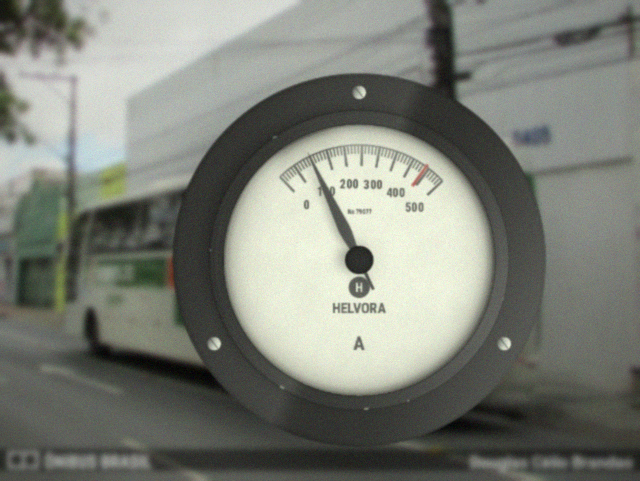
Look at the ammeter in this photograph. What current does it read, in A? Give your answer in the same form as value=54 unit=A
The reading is value=100 unit=A
